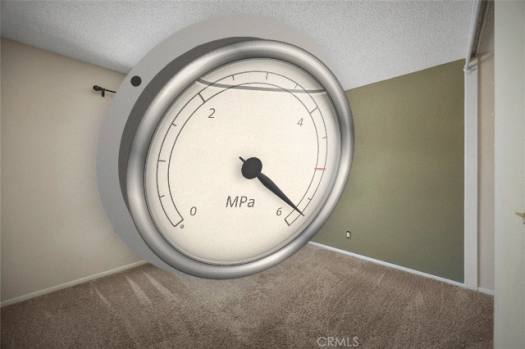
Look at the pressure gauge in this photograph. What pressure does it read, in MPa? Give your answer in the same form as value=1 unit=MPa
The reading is value=5.75 unit=MPa
